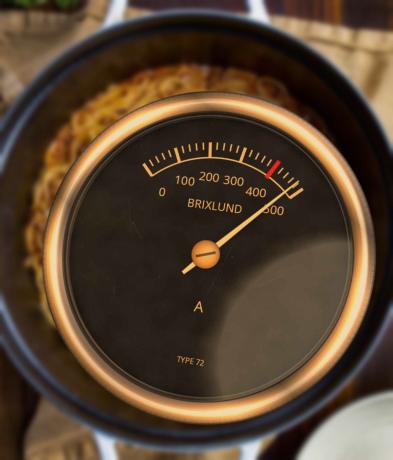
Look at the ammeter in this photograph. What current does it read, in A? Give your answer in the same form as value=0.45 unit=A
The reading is value=480 unit=A
